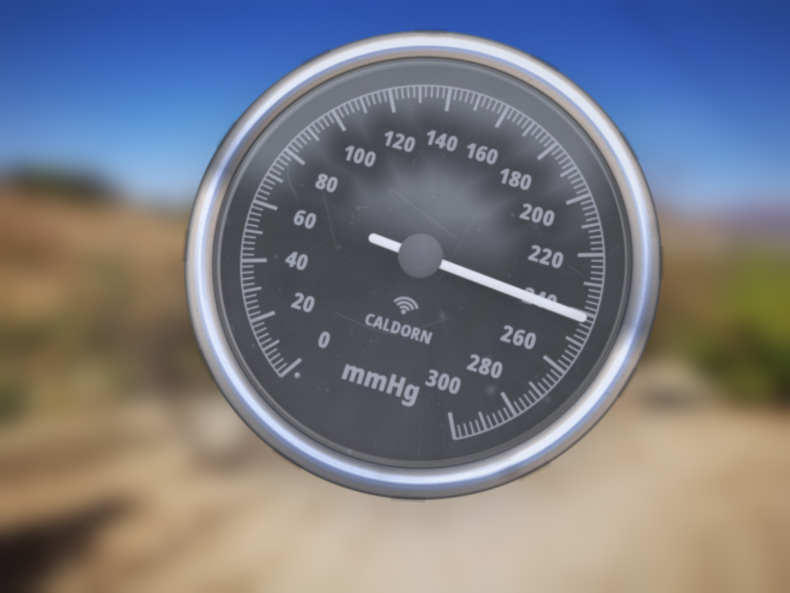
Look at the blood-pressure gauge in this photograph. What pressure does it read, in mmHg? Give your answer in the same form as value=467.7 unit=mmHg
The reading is value=242 unit=mmHg
